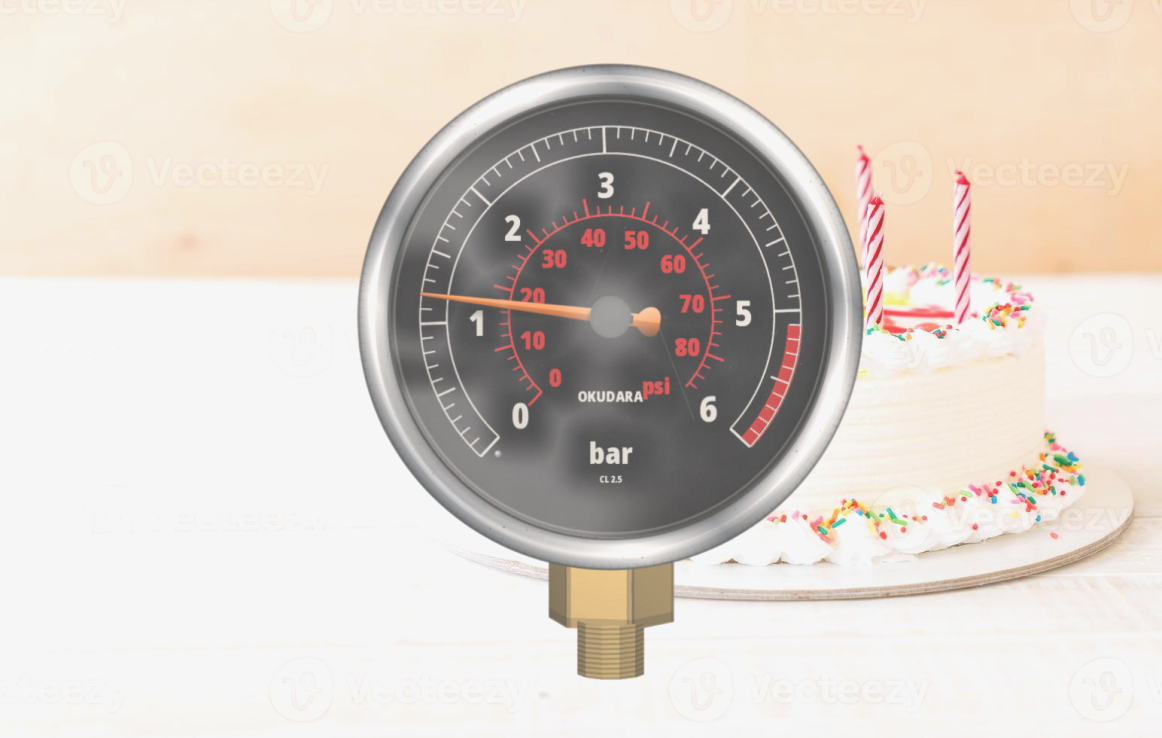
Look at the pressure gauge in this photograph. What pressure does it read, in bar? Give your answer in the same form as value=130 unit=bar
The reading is value=1.2 unit=bar
